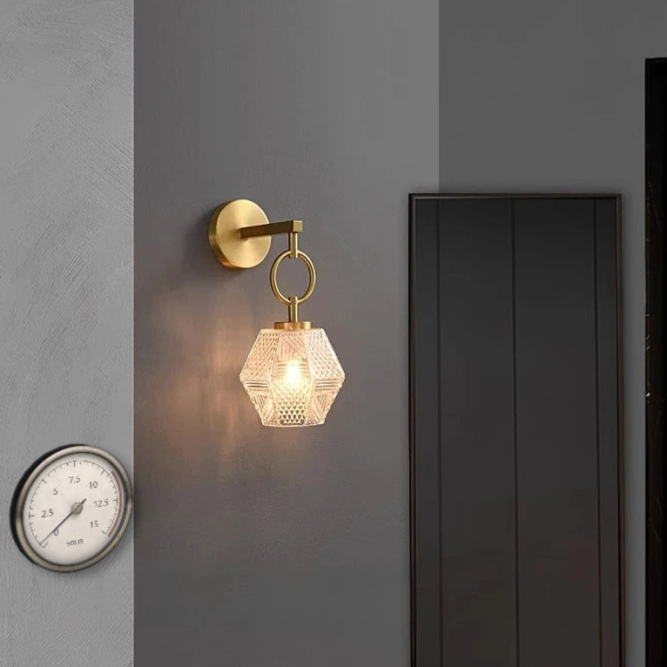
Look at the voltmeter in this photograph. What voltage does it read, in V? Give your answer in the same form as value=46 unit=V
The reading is value=0.5 unit=V
